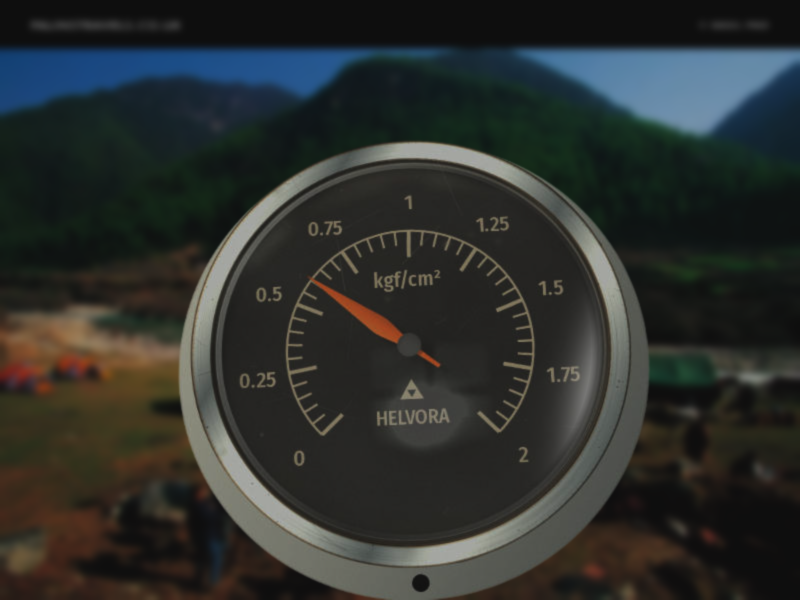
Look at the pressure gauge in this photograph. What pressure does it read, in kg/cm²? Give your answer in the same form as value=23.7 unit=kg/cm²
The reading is value=0.6 unit=kg/cm²
